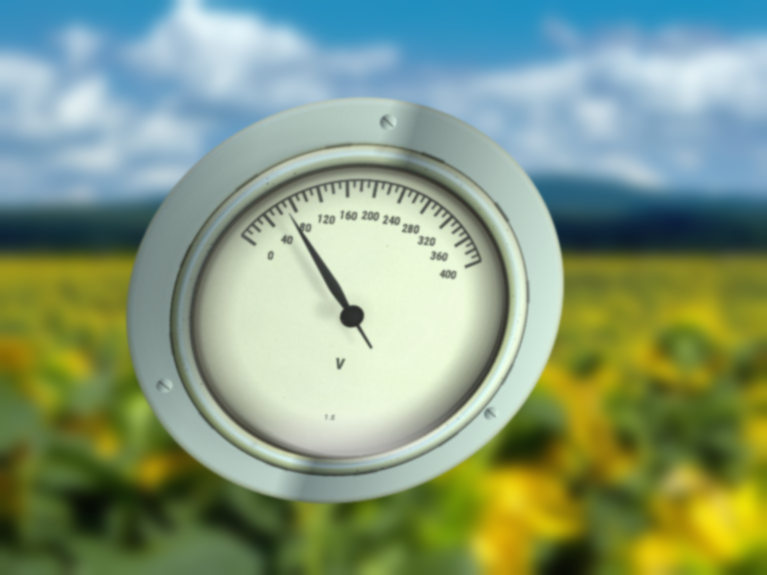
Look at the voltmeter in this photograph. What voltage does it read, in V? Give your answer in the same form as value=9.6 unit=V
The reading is value=70 unit=V
